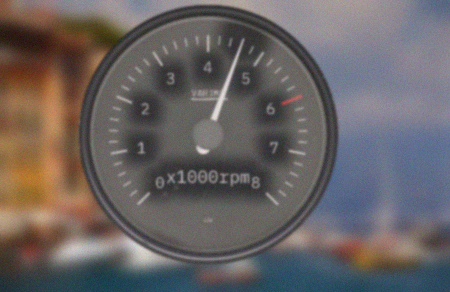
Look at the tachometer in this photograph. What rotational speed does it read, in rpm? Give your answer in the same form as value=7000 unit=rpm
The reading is value=4600 unit=rpm
